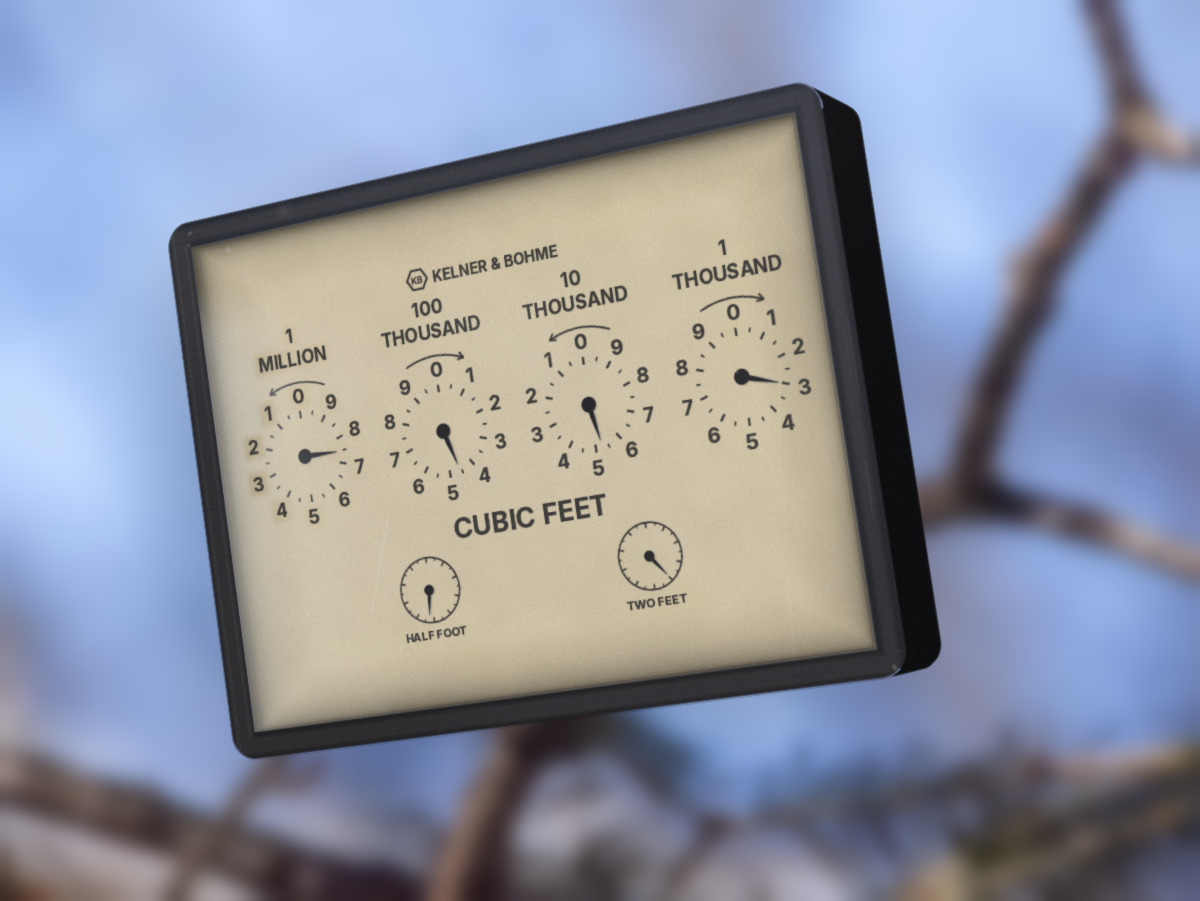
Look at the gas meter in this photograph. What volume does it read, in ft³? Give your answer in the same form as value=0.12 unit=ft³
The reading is value=745300 unit=ft³
